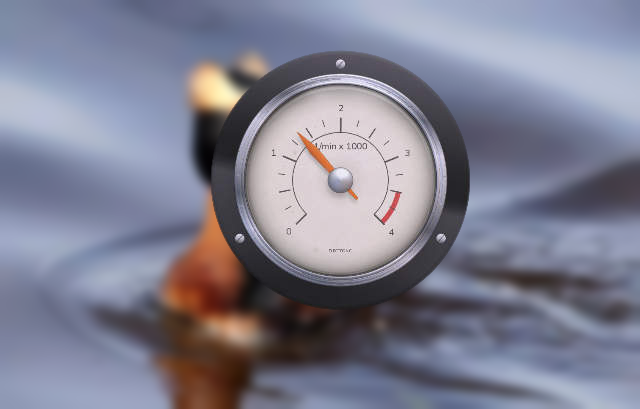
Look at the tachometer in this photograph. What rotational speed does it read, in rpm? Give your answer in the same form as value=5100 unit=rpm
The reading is value=1375 unit=rpm
